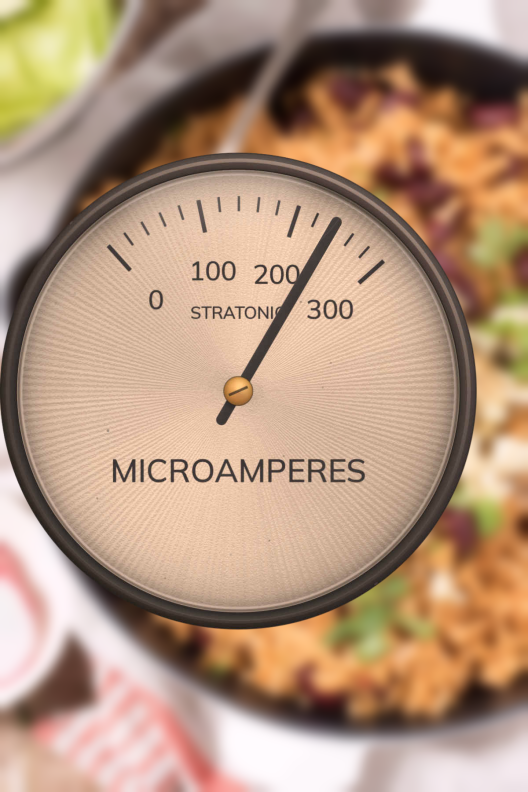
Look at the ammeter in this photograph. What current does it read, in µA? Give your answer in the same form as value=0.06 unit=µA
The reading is value=240 unit=µA
